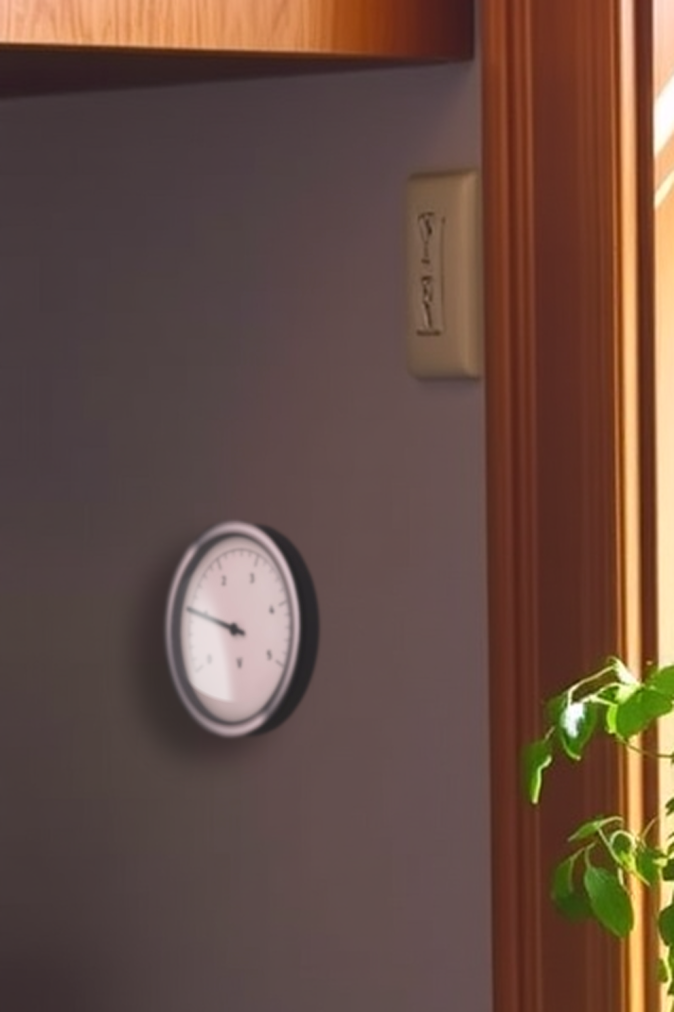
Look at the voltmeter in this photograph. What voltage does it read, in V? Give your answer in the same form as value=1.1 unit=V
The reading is value=1 unit=V
